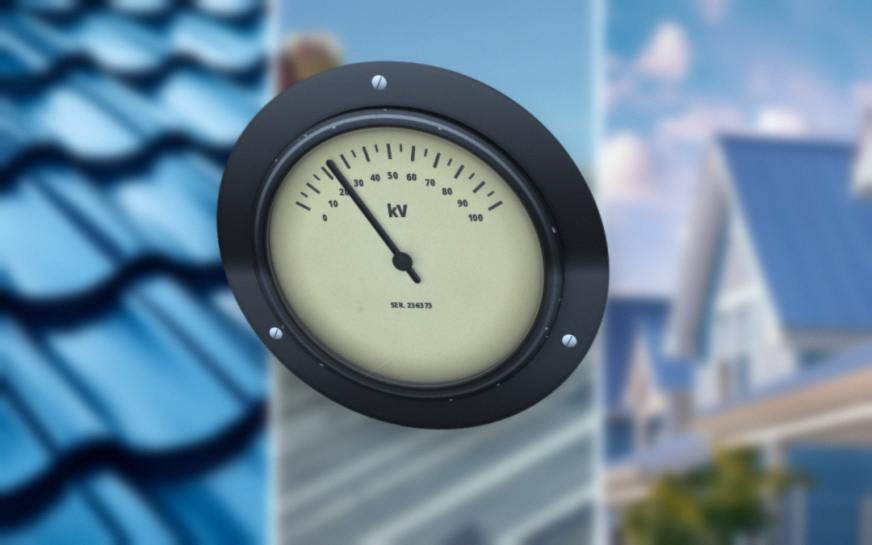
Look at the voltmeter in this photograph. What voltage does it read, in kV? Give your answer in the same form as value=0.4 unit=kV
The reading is value=25 unit=kV
